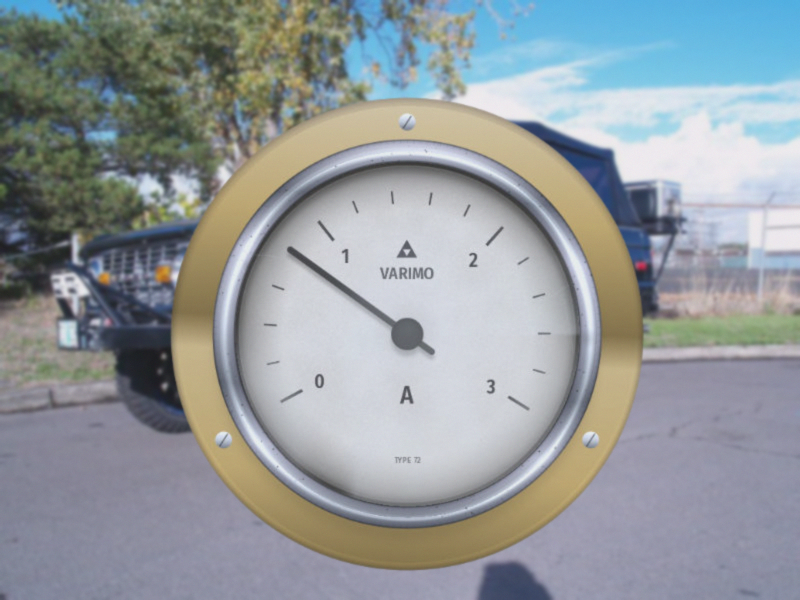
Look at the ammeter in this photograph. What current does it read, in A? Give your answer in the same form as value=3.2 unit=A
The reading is value=0.8 unit=A
